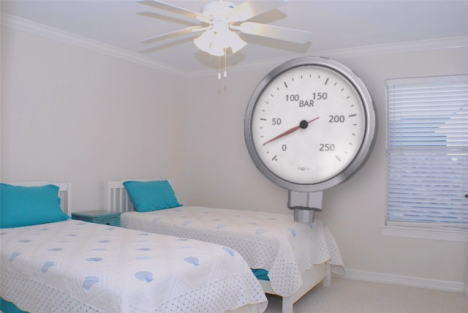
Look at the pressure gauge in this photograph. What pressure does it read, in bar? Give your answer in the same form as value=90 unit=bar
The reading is value=20 unit=bar
